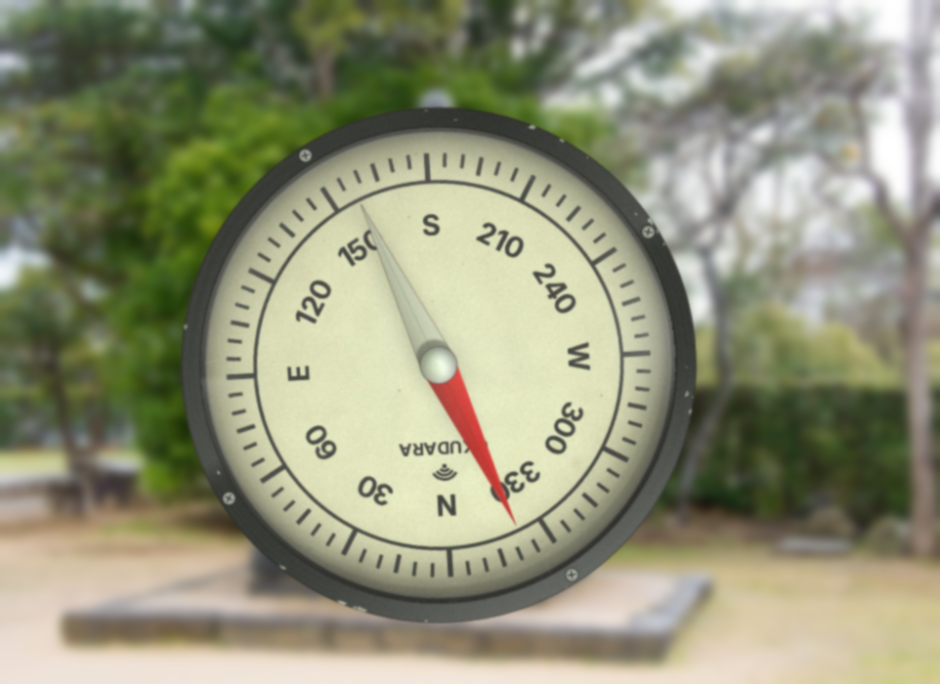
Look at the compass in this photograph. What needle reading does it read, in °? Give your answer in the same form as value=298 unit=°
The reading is value=337.5 unit=°
